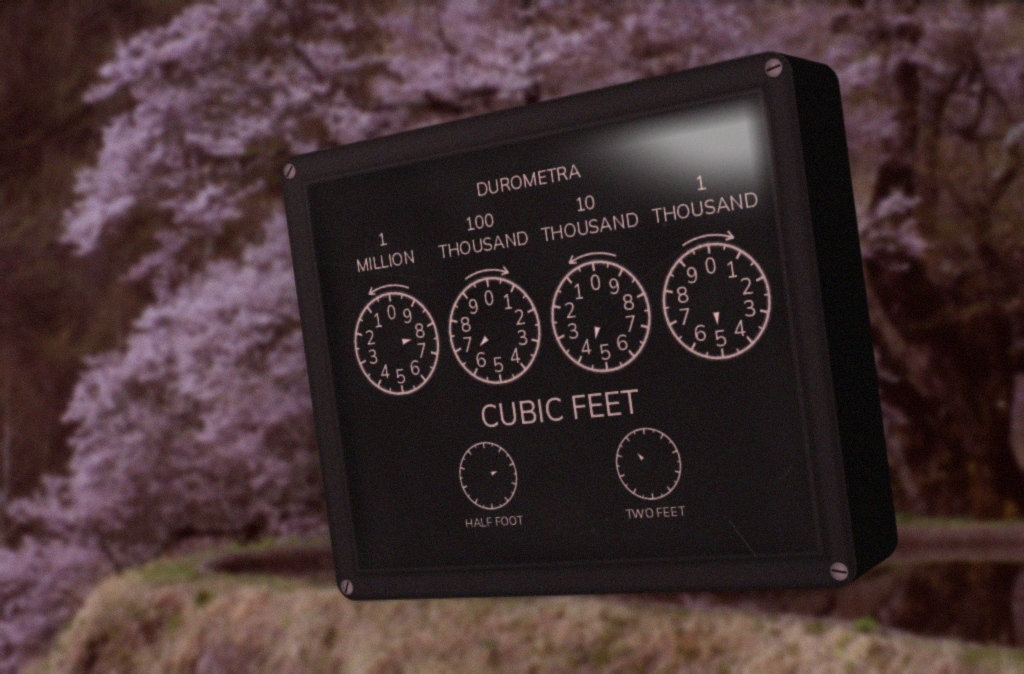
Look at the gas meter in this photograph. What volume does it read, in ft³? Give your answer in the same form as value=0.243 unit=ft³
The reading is value=764500 unit=ft³
